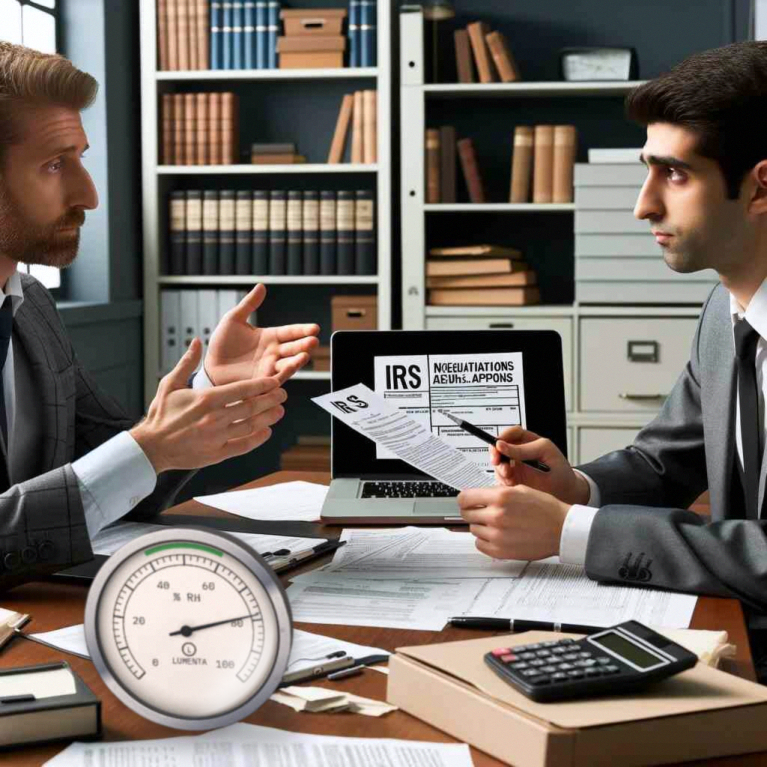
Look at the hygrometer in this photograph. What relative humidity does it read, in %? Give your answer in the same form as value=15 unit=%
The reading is value=78 unit=%
